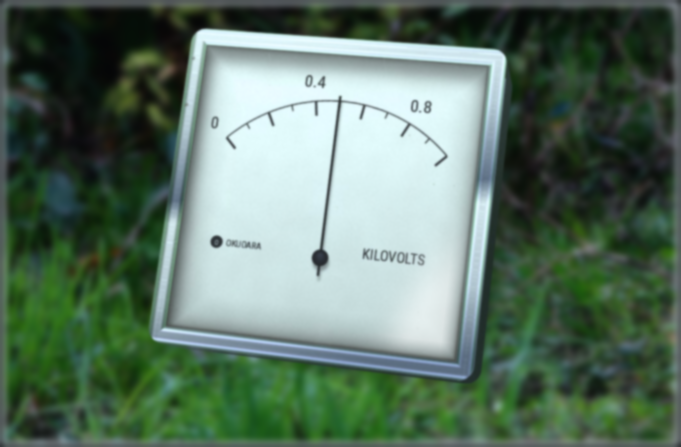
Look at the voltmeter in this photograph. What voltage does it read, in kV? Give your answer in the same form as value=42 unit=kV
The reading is value=0.5 unit=kV
